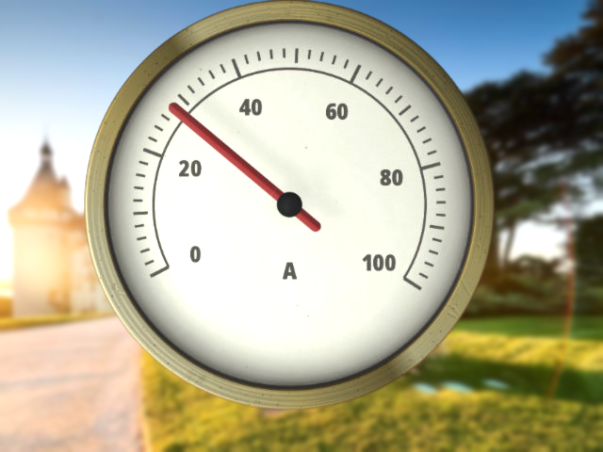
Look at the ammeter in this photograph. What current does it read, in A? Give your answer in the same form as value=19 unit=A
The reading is value=28 unit=A
